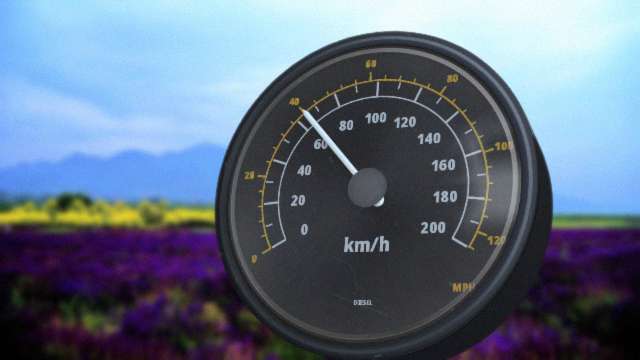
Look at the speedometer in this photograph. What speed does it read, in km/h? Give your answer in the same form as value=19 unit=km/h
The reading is value=65 unit=km/h
